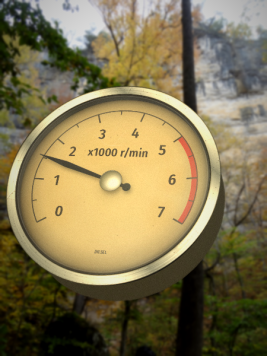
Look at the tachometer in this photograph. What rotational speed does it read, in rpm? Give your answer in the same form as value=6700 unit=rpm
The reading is value=1500 unit=rpm
